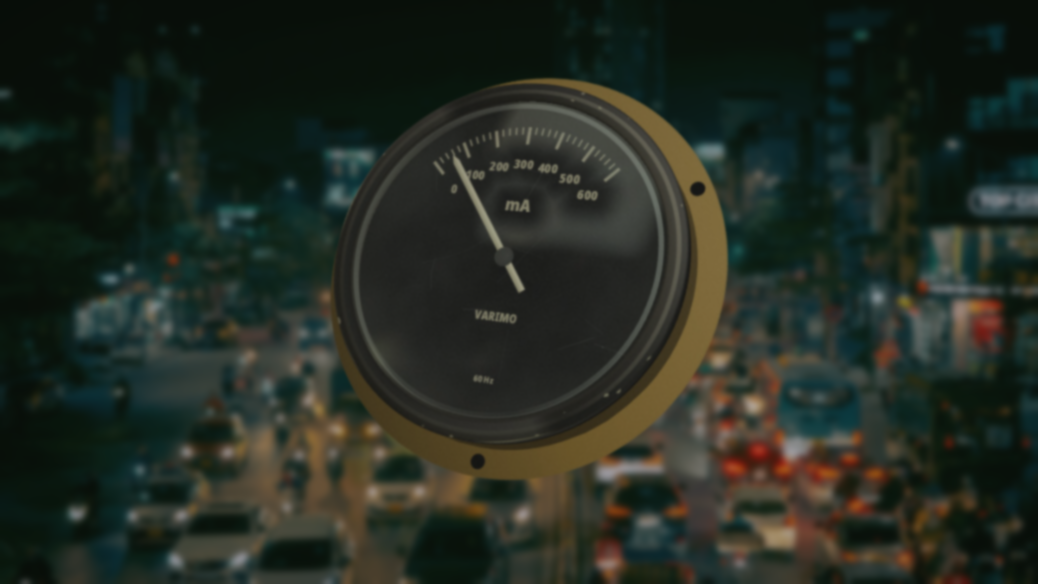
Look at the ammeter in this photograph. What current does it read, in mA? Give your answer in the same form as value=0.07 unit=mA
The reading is value=60 unit=mA
